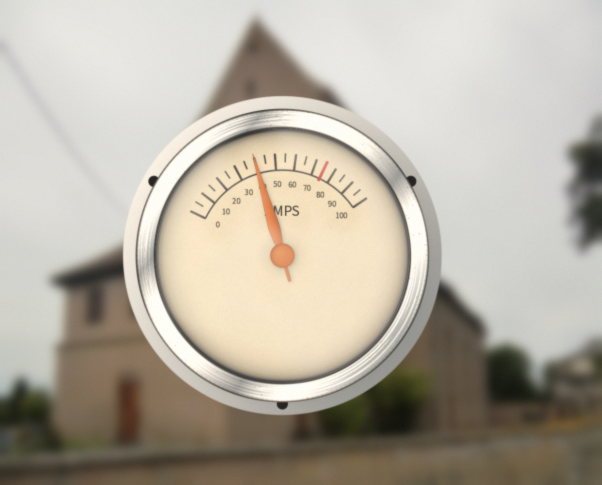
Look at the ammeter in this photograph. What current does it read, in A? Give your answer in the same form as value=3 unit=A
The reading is value=40 unit=A
